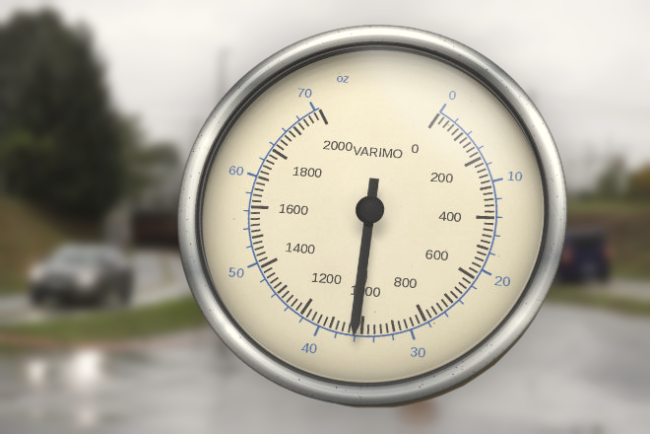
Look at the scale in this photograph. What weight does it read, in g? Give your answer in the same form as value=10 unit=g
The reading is value=1020 unit=g
